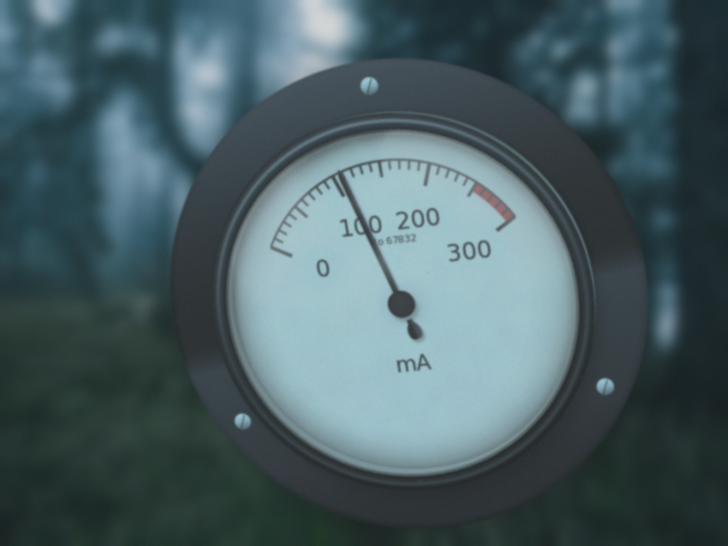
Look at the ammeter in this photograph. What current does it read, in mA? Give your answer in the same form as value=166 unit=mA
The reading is value=110 unit=mA
